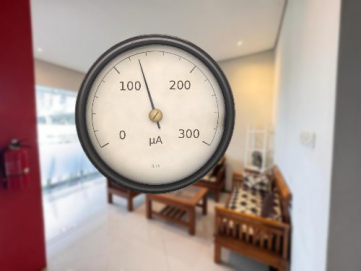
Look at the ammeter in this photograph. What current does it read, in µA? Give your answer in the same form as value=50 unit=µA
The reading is value=130 unit=µA
